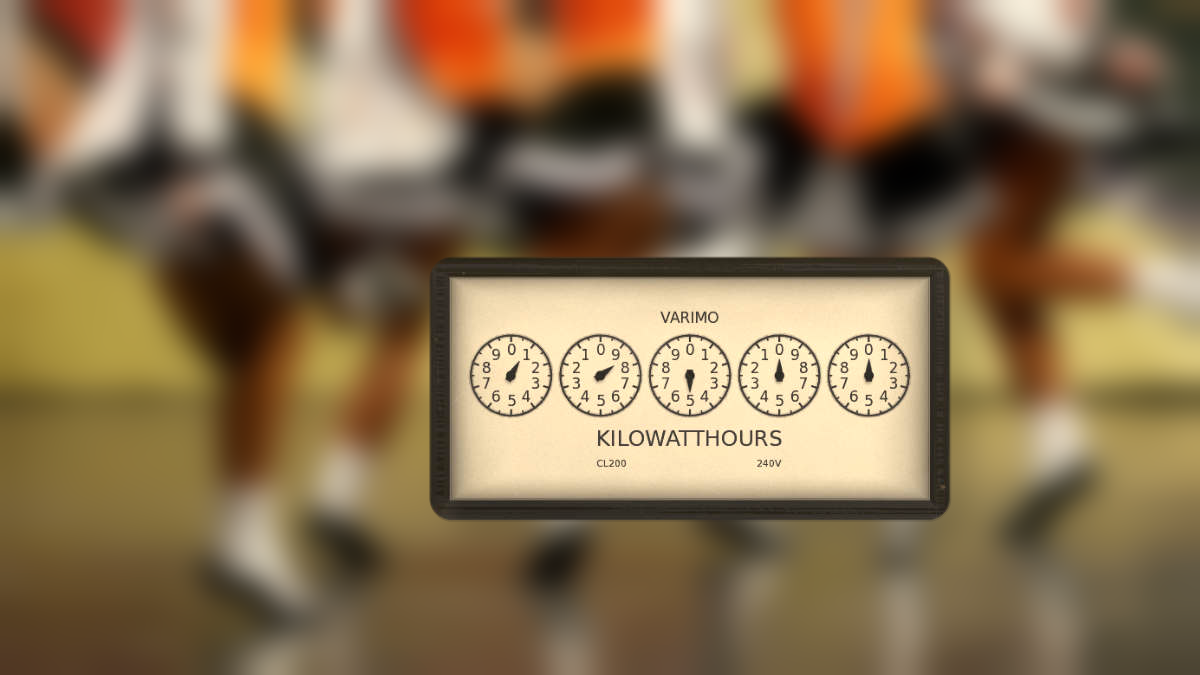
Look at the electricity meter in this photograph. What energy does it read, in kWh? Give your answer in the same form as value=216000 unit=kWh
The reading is value=8500 unit=kWh
